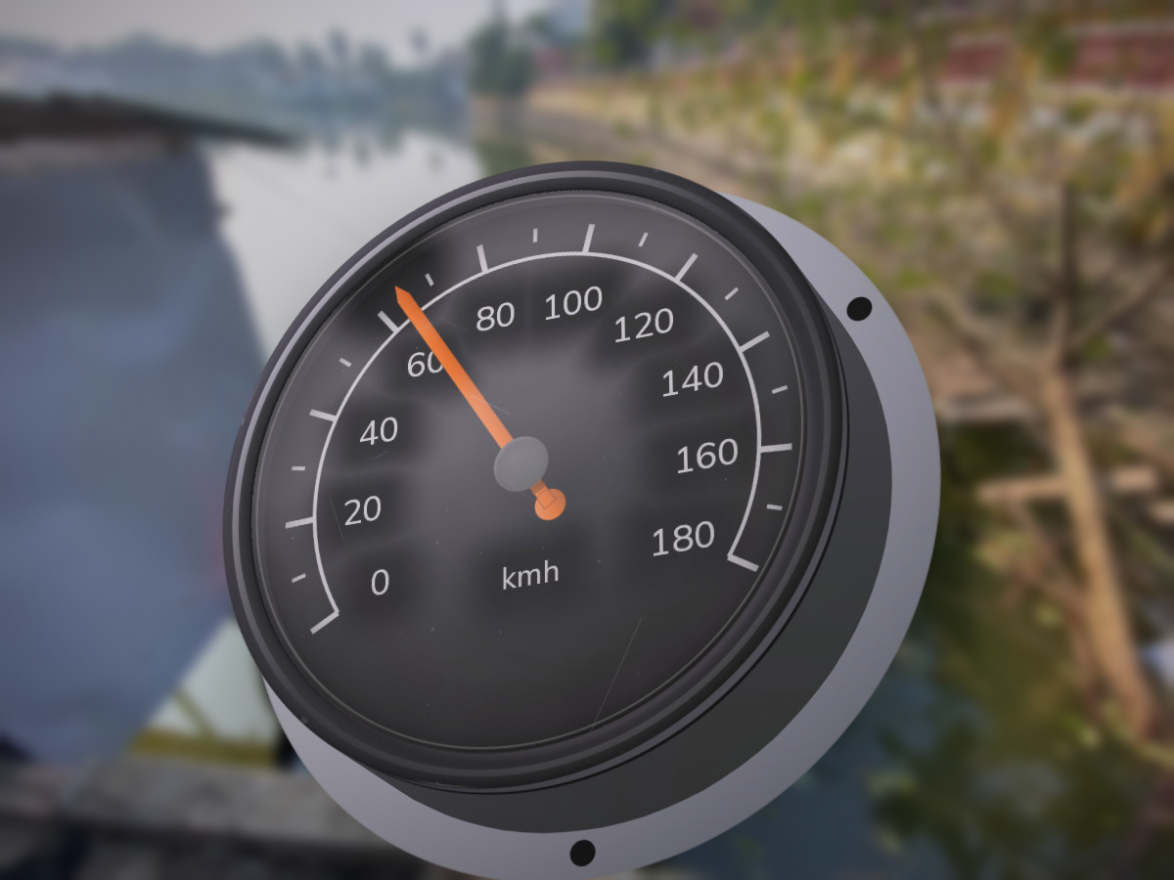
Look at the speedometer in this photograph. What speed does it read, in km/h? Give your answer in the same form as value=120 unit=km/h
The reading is value=65 unit=km/h
